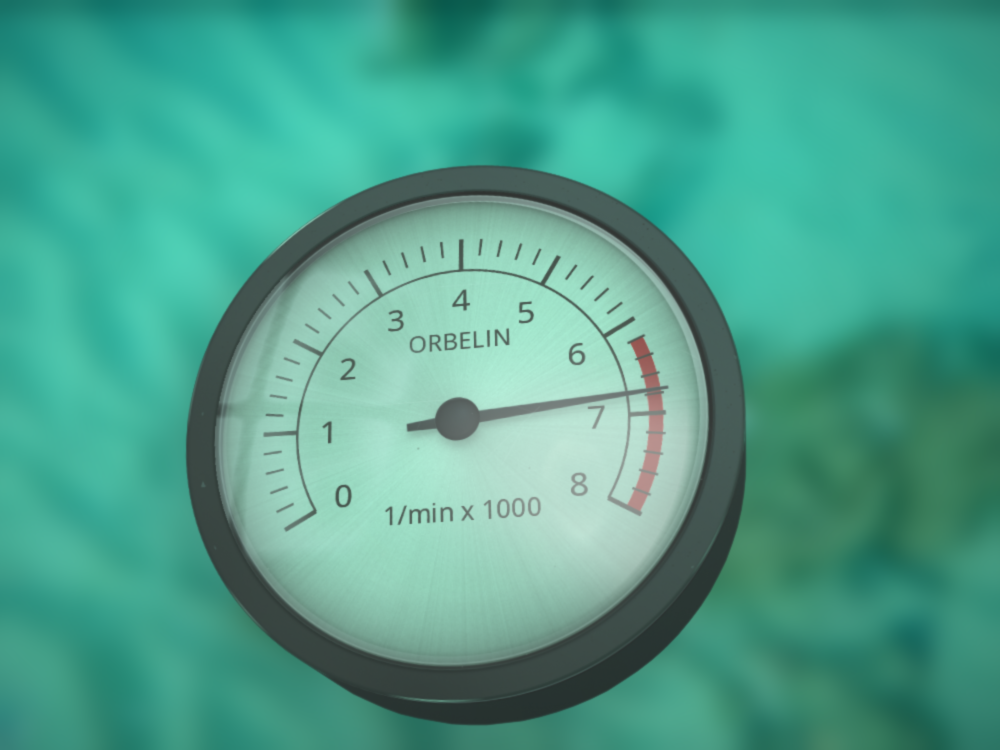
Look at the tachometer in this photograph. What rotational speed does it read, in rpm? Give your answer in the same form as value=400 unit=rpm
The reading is value=6800 unit=rpm
